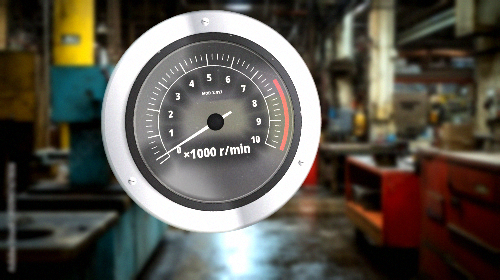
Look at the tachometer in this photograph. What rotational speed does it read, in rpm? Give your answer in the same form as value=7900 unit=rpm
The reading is value=200 unit=rpm
